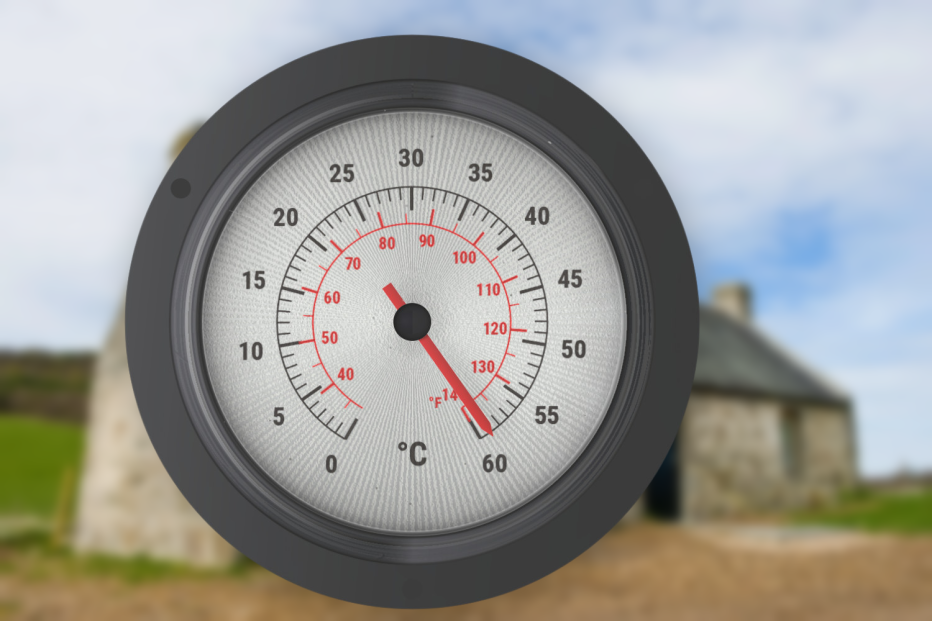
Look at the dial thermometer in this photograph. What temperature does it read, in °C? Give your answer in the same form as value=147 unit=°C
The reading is value=59 unit=°C
